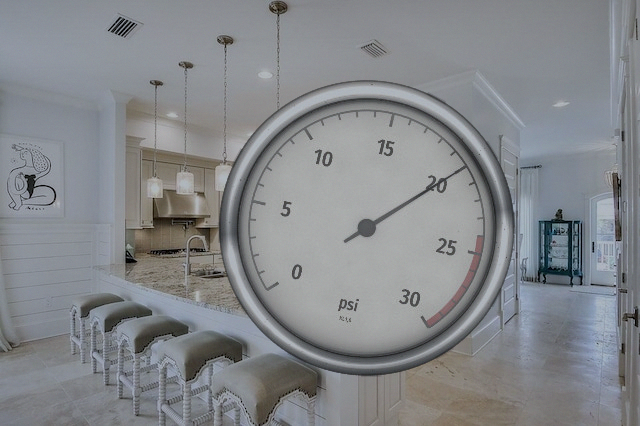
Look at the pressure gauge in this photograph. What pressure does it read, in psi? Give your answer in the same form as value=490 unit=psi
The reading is value=20 unit=psi
